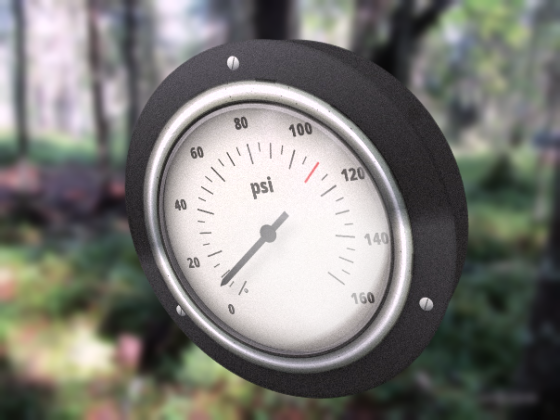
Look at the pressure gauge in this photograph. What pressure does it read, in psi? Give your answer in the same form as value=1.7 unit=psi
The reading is value=7.5 unit=psi
